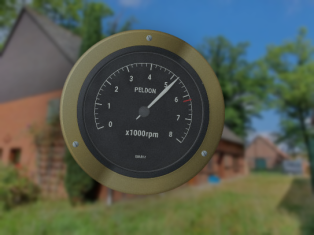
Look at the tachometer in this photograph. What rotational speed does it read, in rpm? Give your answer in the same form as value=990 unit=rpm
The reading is value=5200 unit=rpm
